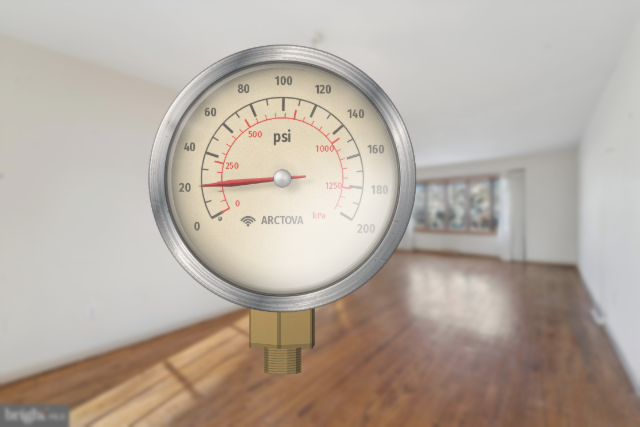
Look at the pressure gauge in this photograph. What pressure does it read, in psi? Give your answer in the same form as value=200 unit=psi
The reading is value=20 unit=psi
